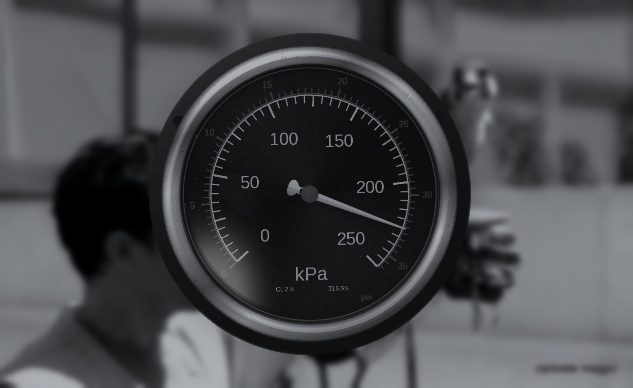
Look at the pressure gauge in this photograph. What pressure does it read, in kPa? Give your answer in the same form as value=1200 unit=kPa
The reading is value=225 unit=kPa
